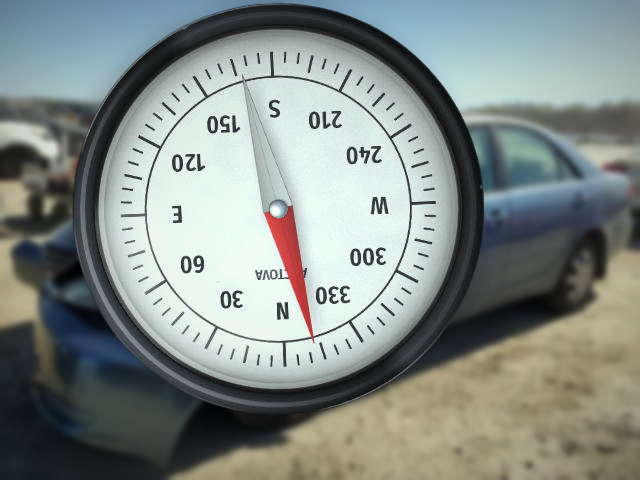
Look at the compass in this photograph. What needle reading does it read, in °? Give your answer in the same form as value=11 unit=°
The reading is value=347.5 unit=°
